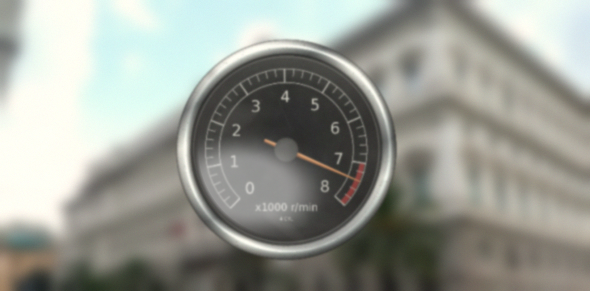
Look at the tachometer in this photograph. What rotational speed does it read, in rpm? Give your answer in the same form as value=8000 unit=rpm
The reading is value=7400 unit=rpm
